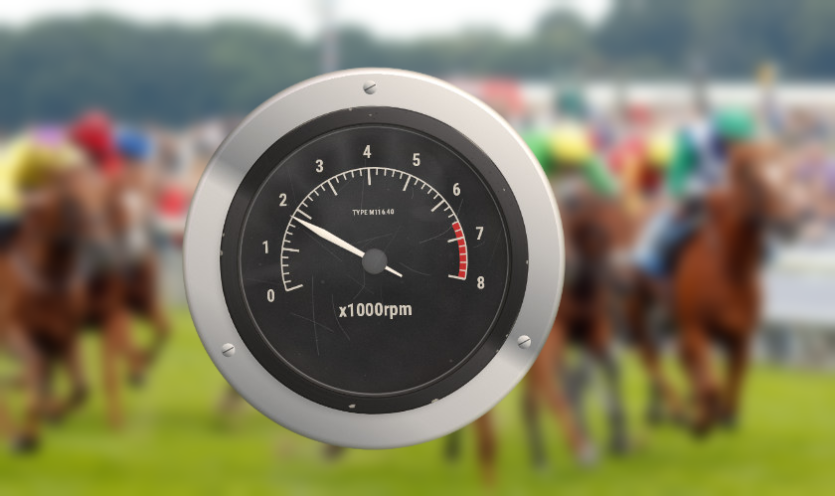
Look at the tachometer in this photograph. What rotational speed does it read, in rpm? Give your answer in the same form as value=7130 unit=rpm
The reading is value=1800 unit=rpm
